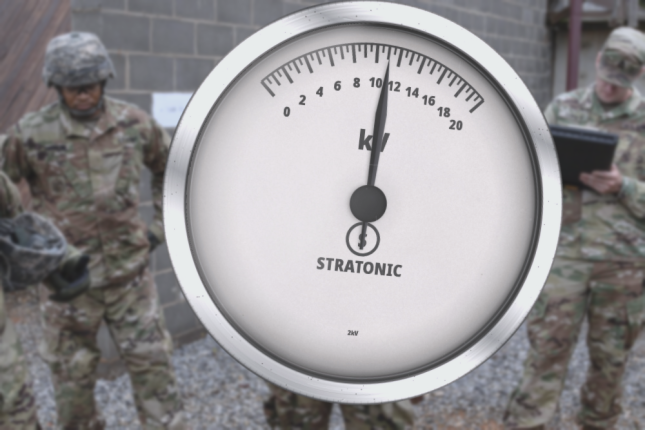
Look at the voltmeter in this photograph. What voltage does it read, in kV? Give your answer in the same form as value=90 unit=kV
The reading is value=11 unit=kV
